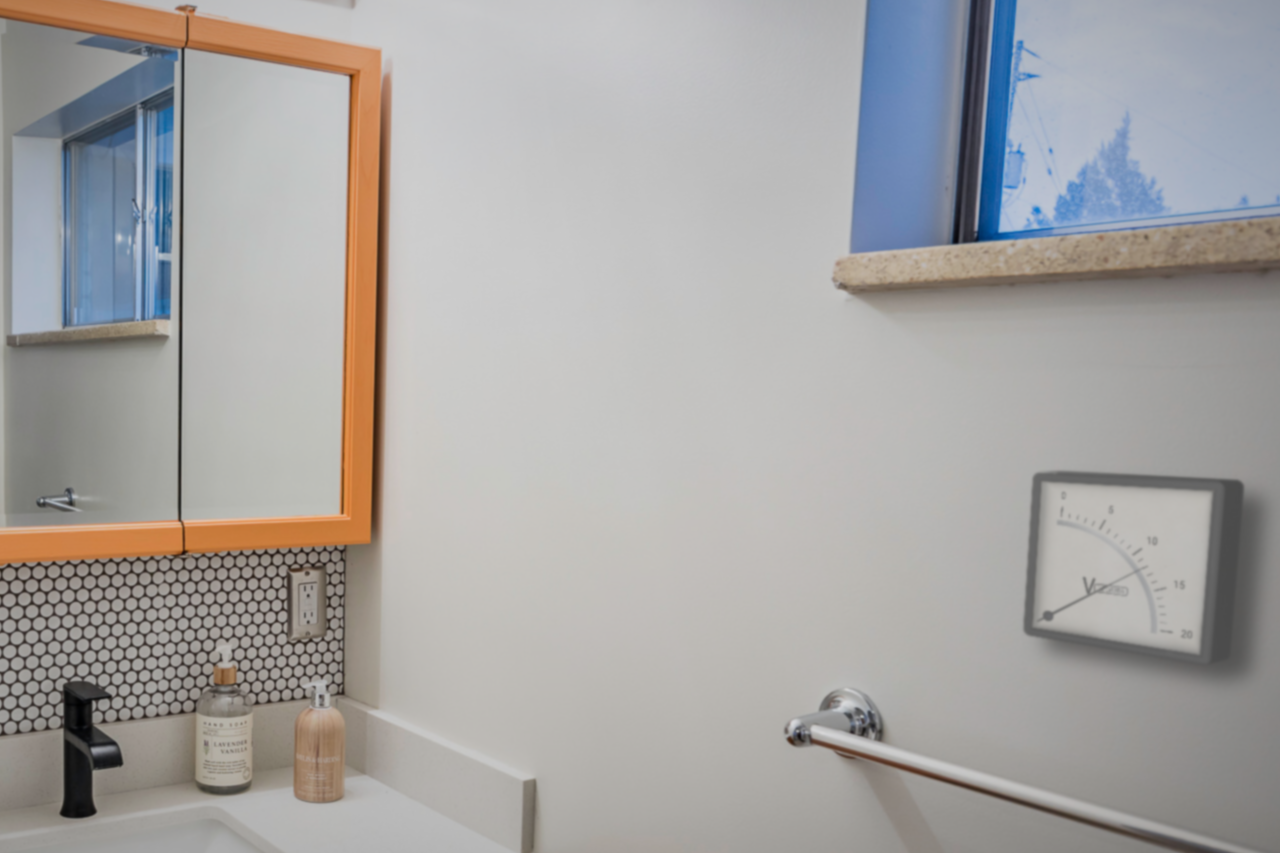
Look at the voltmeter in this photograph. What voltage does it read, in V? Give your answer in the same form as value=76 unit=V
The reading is value=12 unit=V
